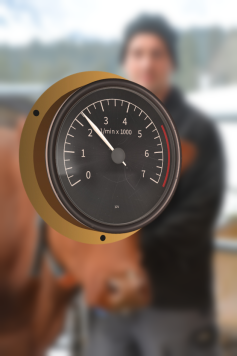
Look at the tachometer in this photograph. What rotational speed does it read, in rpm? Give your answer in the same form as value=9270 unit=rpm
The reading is value=2250 unit=rpm
